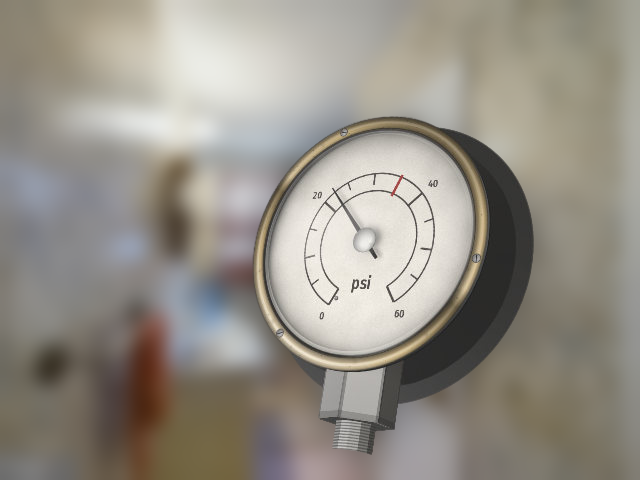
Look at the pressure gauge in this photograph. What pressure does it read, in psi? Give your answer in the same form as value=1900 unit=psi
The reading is value=22.5 unit=psi
